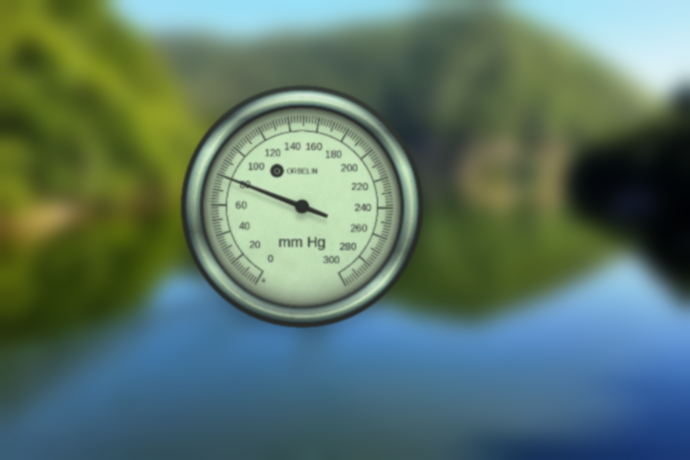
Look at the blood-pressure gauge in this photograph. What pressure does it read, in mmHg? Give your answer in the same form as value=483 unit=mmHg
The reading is value=80 unit=mmHg
